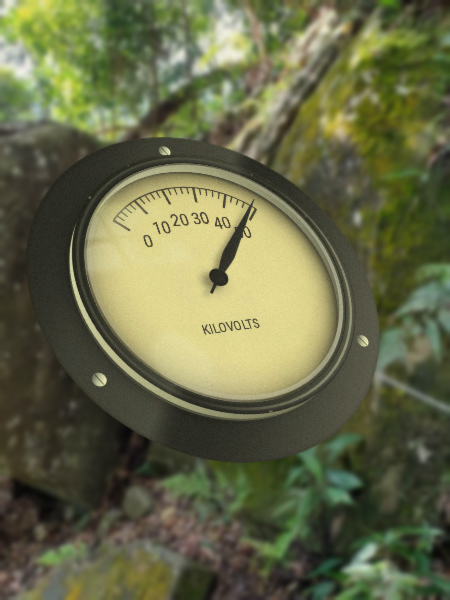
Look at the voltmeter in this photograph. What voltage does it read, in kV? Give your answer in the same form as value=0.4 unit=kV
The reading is value=48 unit=kV
